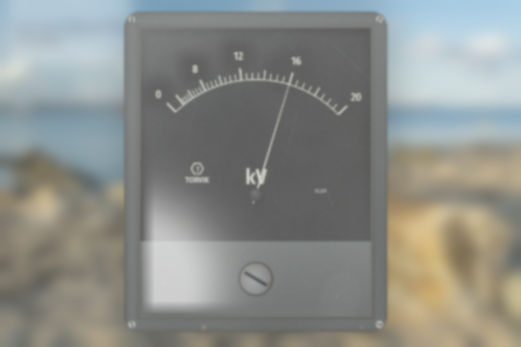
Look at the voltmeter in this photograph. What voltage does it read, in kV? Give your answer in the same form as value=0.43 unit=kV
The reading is value=16 unit=kV
